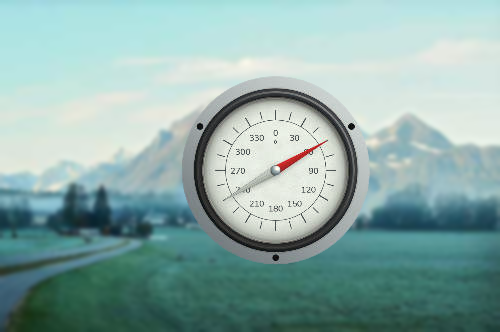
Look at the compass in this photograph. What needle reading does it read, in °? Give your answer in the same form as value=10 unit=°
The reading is value=60 unit=°
